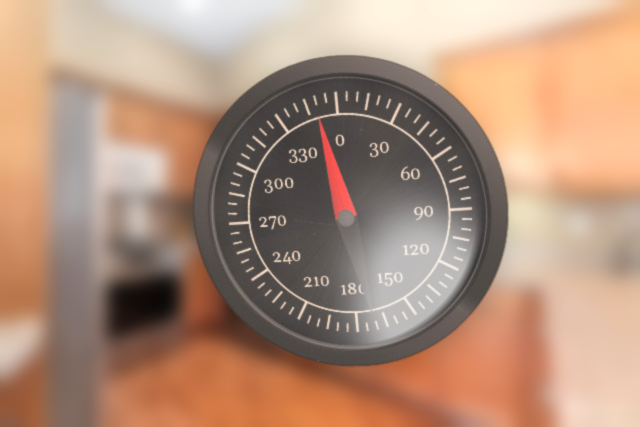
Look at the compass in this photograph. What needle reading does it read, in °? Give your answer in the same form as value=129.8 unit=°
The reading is value=350 unit=°
